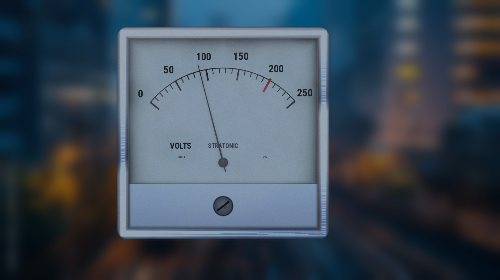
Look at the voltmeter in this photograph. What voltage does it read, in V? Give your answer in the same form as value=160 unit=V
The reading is value=90 unit=V
